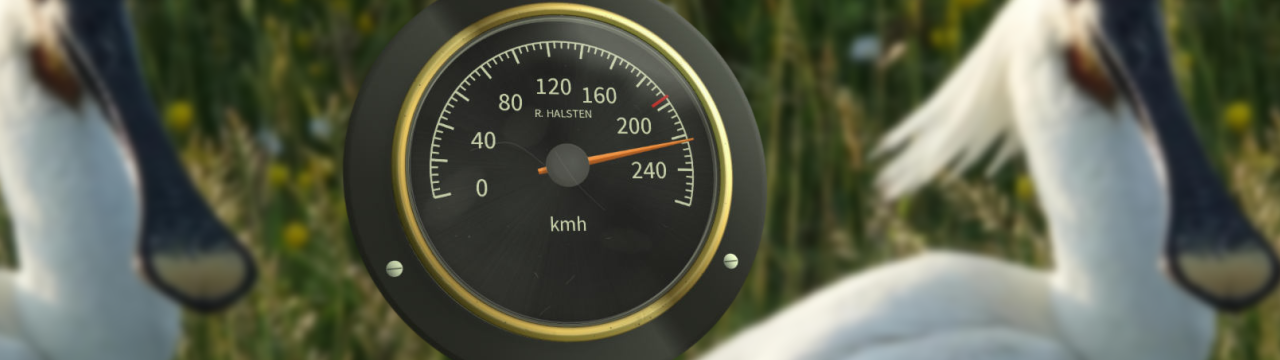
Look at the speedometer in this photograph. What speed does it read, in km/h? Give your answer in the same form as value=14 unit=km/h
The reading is value=224 unit=km/h
